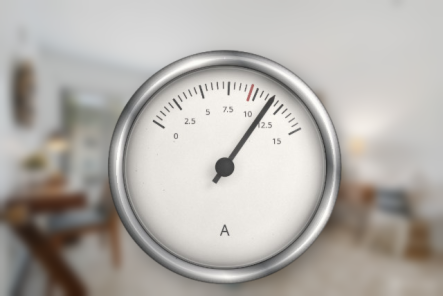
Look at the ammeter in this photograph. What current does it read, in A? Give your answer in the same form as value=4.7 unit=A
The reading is value=11.5 unit=A
